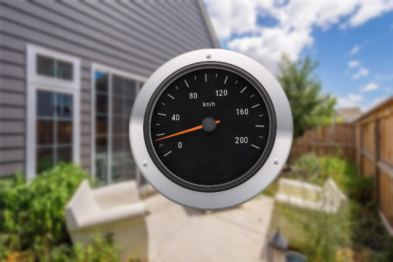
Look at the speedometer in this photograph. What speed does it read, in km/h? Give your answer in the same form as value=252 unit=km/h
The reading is value=15 unit=km/h
